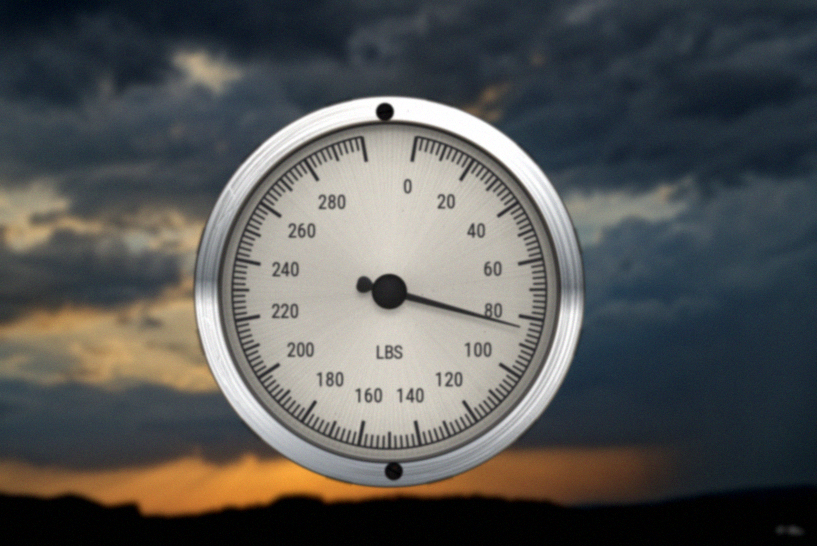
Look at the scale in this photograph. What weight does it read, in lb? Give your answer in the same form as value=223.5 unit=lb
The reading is value=84 unit=lb
